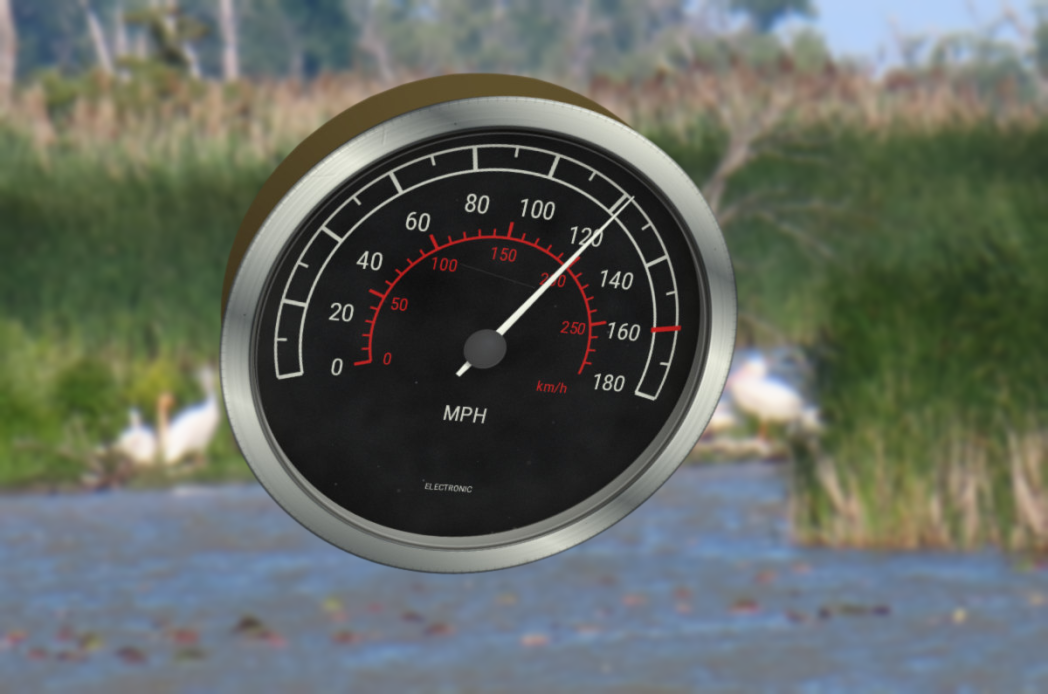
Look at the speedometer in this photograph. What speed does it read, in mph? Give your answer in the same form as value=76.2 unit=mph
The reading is value=120 unit=mph
